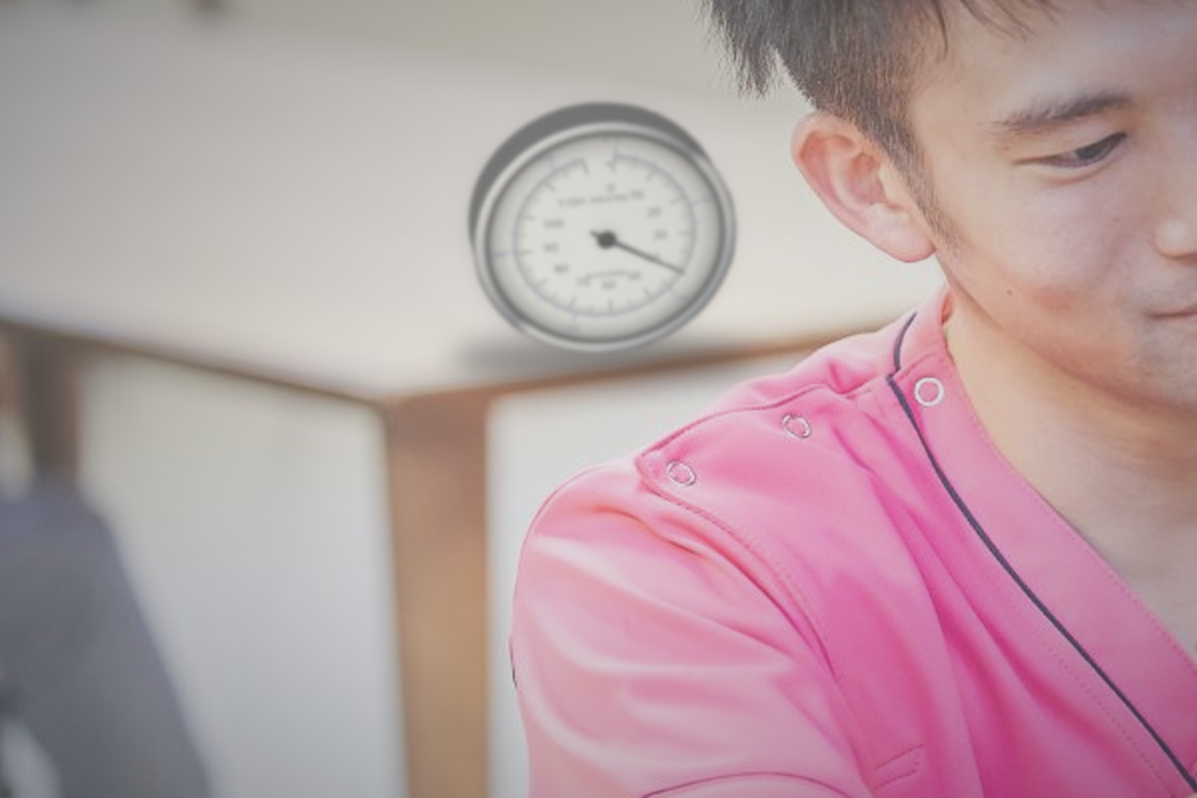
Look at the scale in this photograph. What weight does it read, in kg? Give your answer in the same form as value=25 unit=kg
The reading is value=40 unit=kg
